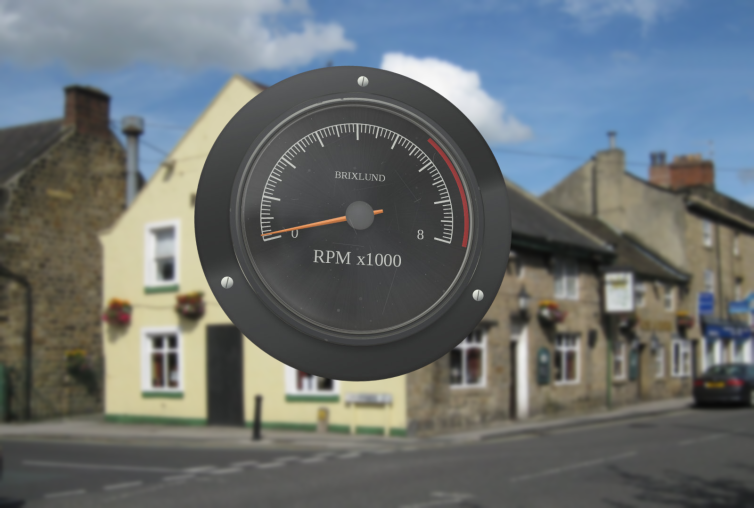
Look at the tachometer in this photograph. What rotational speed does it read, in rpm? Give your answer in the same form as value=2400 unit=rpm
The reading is value=100 unit=rpm
